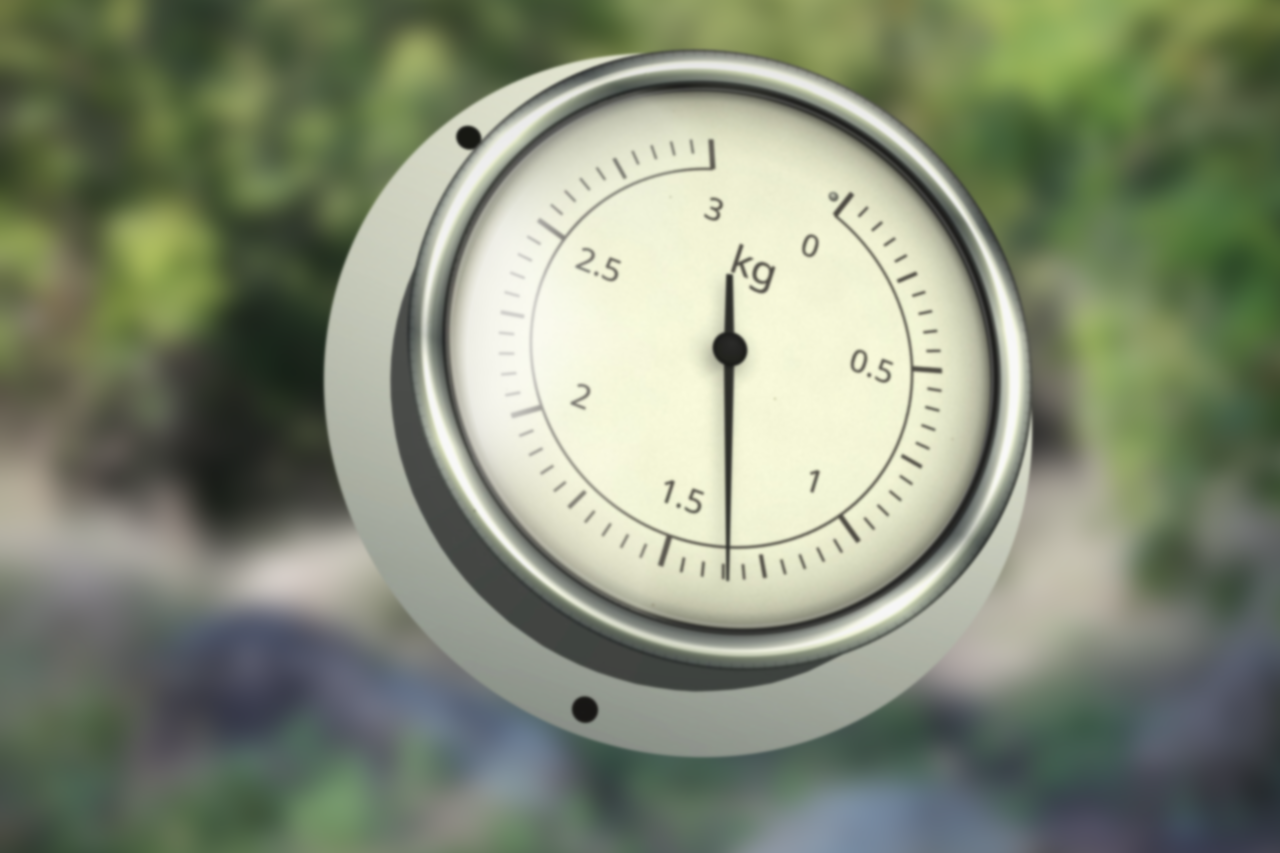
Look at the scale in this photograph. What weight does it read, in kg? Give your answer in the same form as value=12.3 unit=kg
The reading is value=1.35 unit=kg
